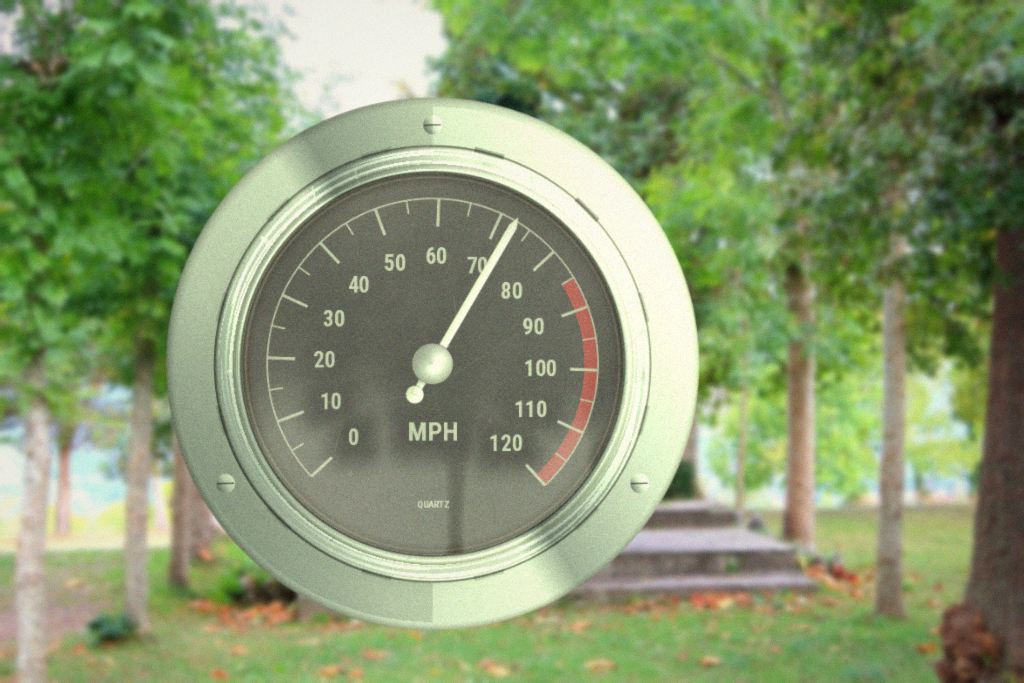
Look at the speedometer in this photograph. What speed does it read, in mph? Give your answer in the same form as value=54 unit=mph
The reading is value=72.5 unit=mph
